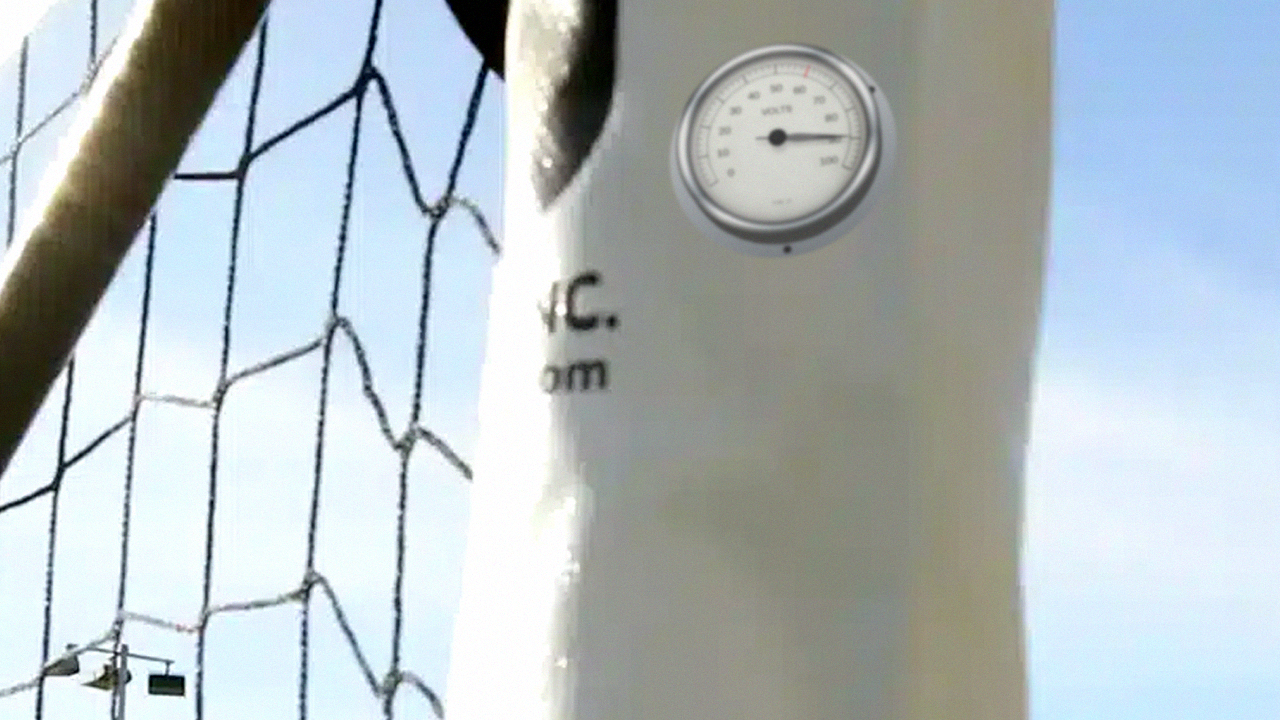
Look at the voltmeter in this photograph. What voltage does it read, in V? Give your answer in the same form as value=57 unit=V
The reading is value=90 unit=V
